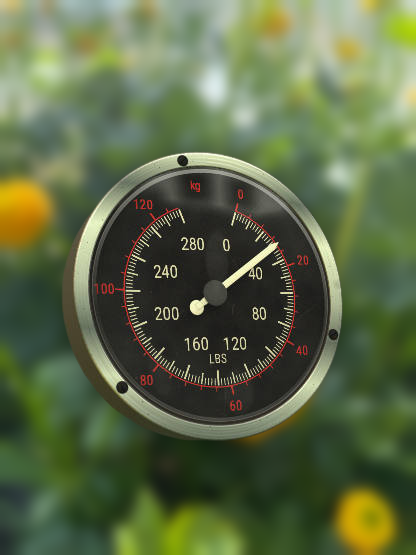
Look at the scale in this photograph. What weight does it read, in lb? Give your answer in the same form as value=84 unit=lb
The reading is value=30 unit=lb
